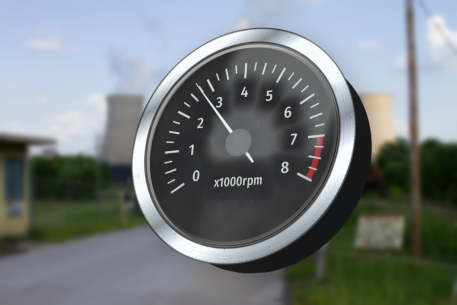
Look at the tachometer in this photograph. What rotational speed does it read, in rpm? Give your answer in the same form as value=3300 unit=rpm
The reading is value=2750 unit=rpm
